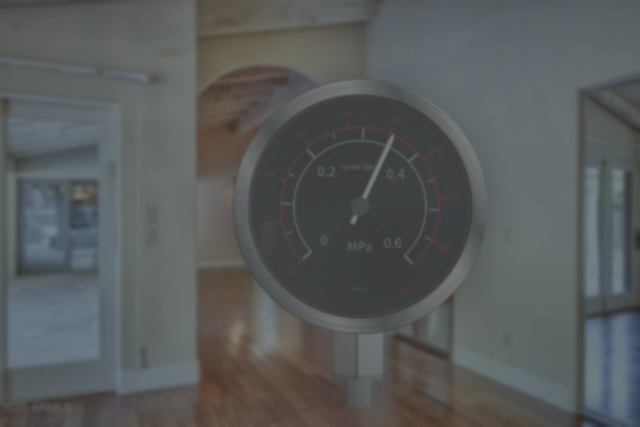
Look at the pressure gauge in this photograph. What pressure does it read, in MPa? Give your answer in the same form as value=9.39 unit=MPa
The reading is value=0.35 unit=MPa
